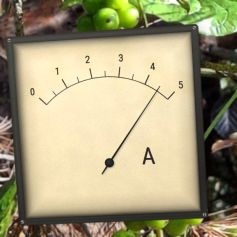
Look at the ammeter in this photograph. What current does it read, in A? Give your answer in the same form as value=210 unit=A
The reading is value=4.5 unit=A
